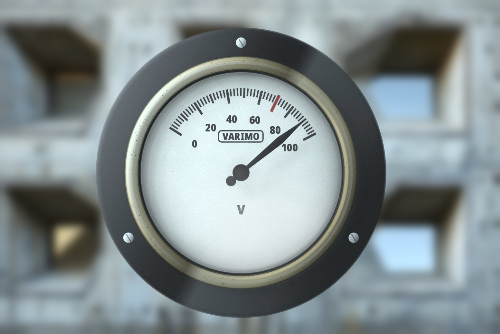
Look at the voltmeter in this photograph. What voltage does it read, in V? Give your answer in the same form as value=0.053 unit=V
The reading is value=90 unit=V
